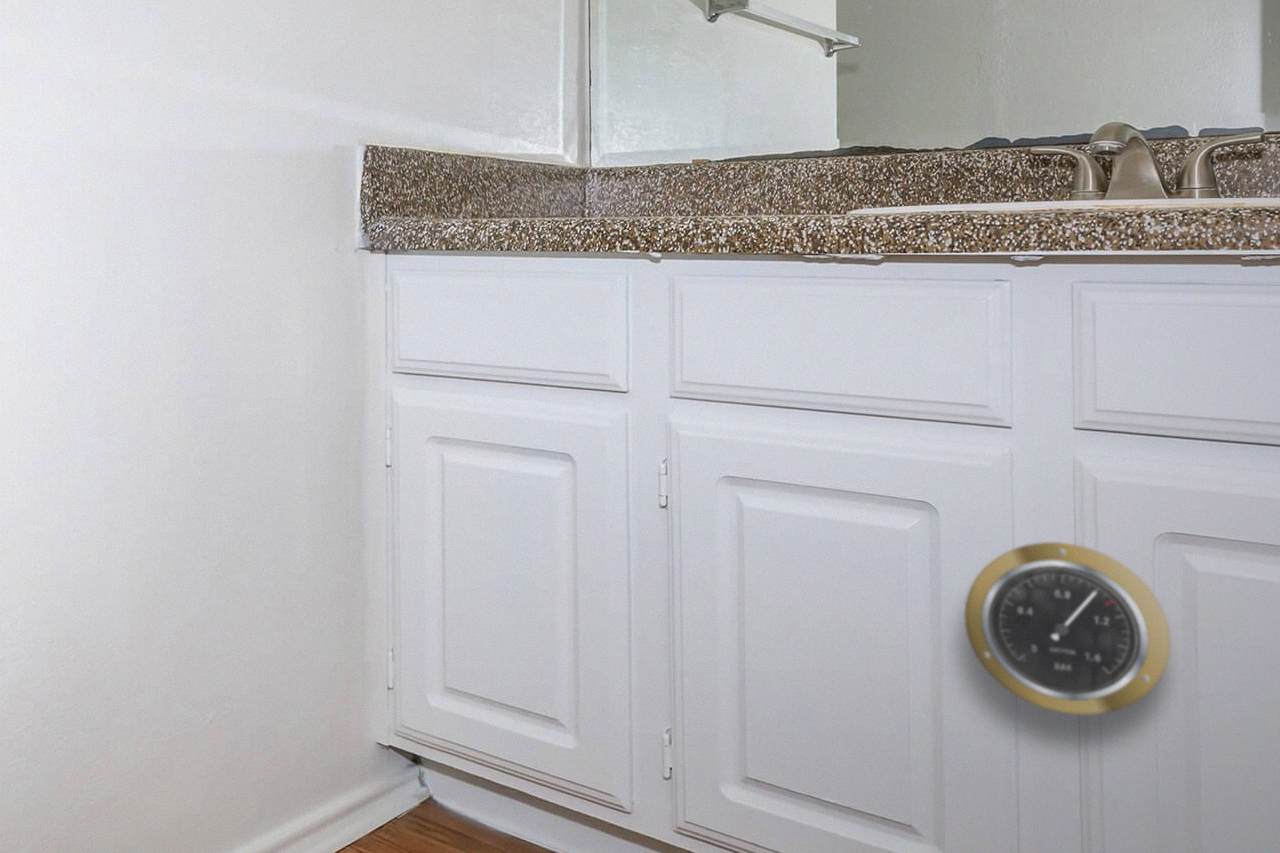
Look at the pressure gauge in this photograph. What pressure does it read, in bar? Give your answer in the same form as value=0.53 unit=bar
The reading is value=1 unit=bar
